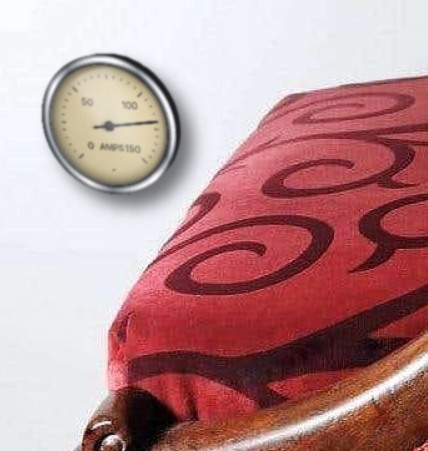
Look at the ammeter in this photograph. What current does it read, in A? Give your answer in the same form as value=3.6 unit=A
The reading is value=120 unit=A
